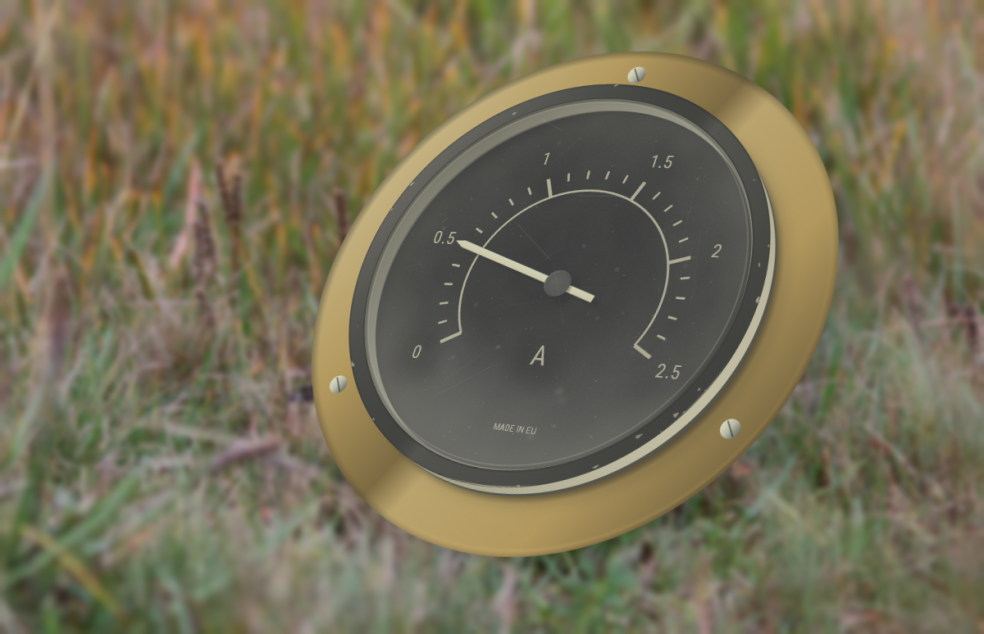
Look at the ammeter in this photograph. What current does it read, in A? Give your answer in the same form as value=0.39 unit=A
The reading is value=0.5 unit=A
